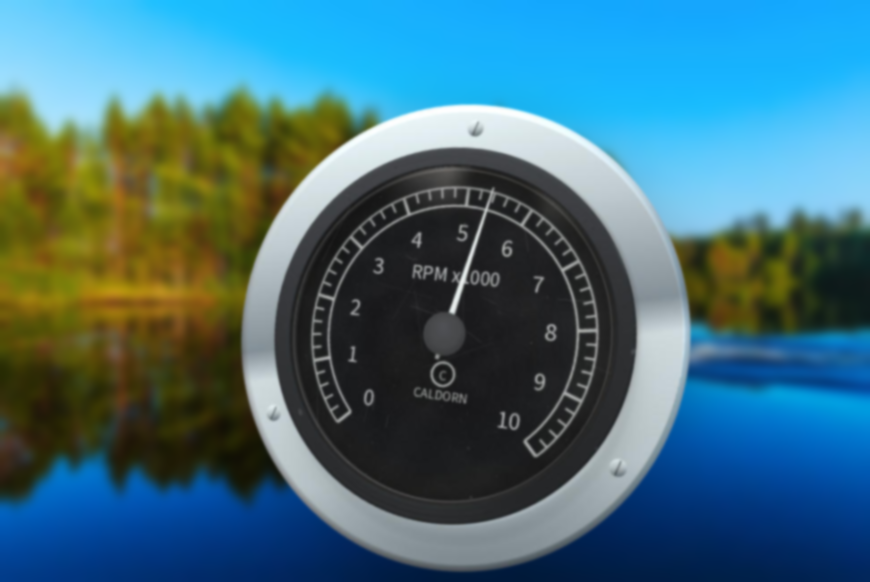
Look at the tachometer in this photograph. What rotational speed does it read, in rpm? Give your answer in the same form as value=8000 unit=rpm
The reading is value=5400 unit=rpm
